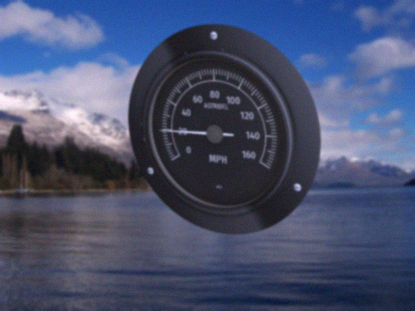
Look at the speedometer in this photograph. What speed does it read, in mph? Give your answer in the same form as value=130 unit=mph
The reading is value=20 unit=mph
